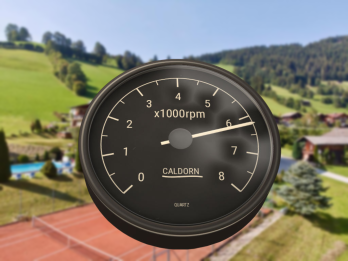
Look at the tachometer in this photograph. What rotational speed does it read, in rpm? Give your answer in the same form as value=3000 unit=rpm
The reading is value=6250 unit=rpm
